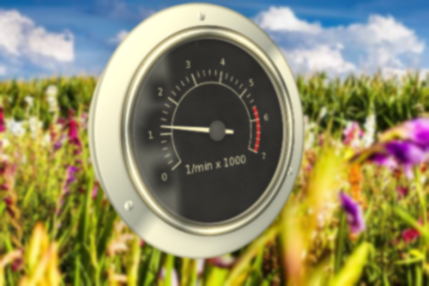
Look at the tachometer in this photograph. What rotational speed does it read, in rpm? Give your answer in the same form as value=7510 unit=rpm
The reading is value=1200 unit=rpm
